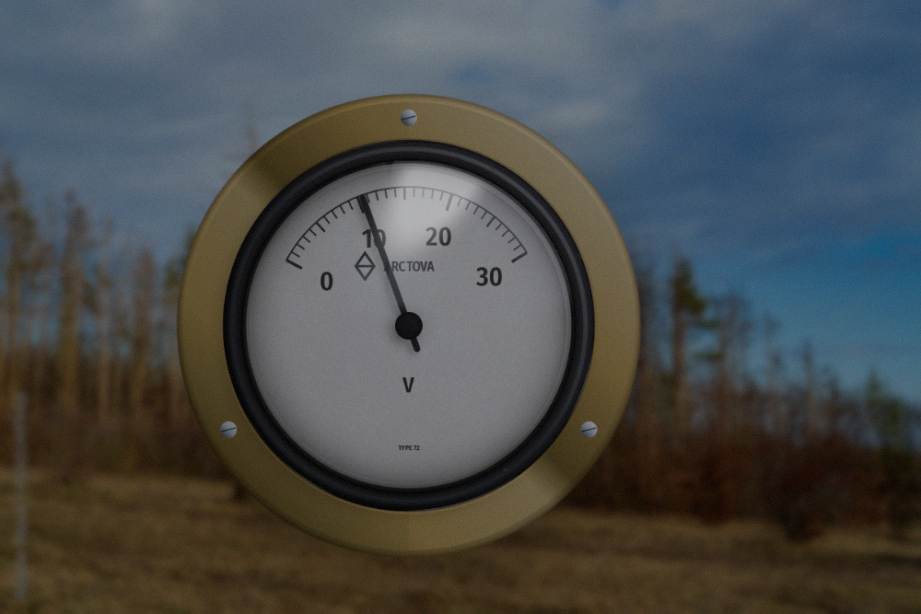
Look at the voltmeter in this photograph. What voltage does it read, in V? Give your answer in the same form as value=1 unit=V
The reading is value=10.5 unit=V
